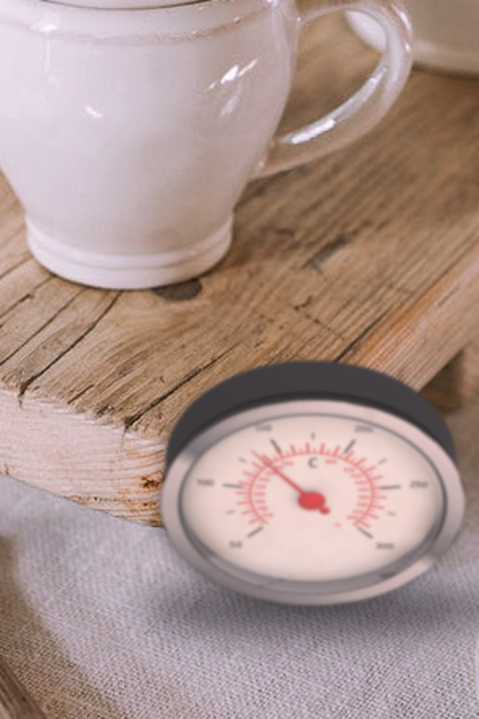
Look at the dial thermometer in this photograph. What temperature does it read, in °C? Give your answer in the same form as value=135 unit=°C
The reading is value=137.5 unit=°C
